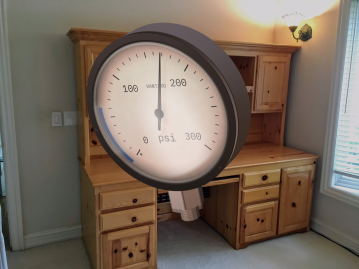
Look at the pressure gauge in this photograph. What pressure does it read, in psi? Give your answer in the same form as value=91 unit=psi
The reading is value=170 unit=psi
